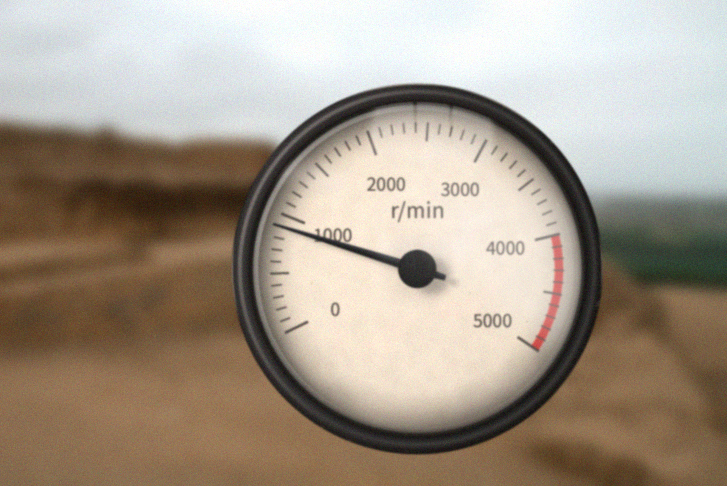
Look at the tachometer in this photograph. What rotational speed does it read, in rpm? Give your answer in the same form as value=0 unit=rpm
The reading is value=900 unit=rpm
